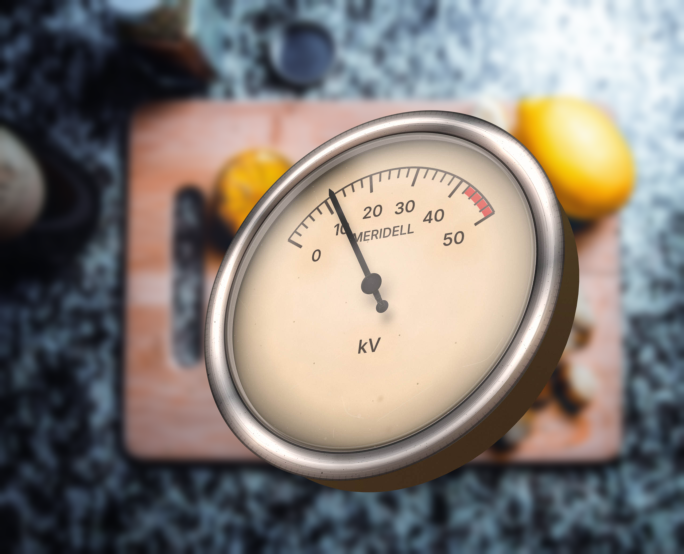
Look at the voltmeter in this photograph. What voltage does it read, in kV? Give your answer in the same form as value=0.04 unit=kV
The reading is value=12 unit=kV
